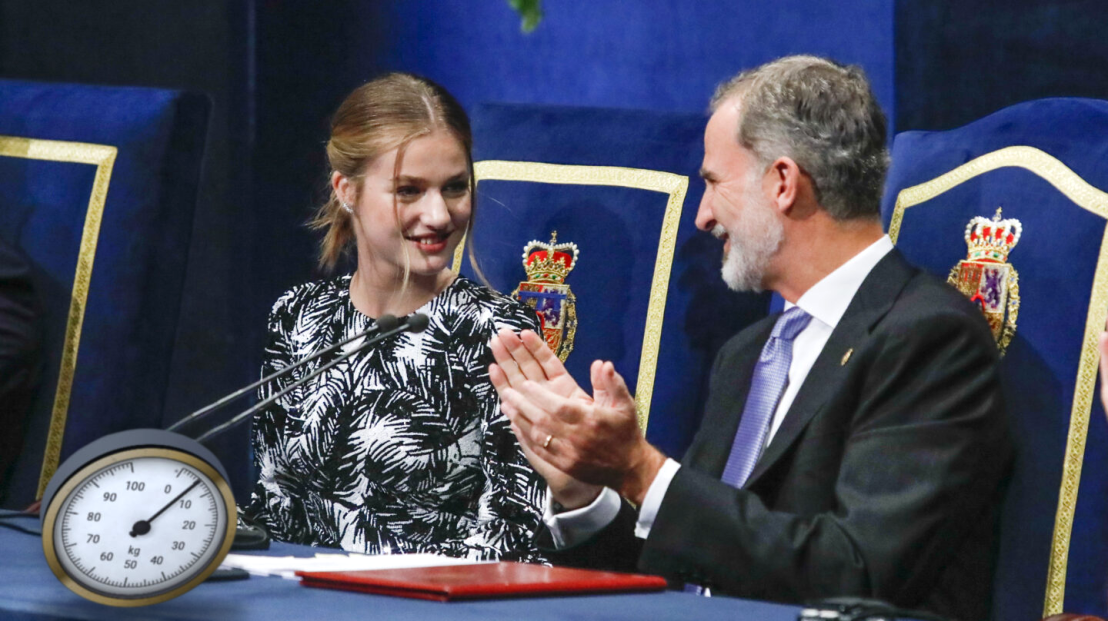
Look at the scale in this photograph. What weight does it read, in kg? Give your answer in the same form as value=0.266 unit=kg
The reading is value=5 unit=kg
